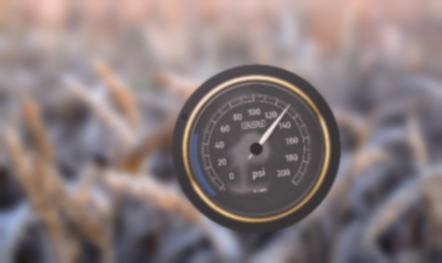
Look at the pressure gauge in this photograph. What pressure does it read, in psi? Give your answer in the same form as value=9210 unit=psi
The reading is value=130 unit=psi
